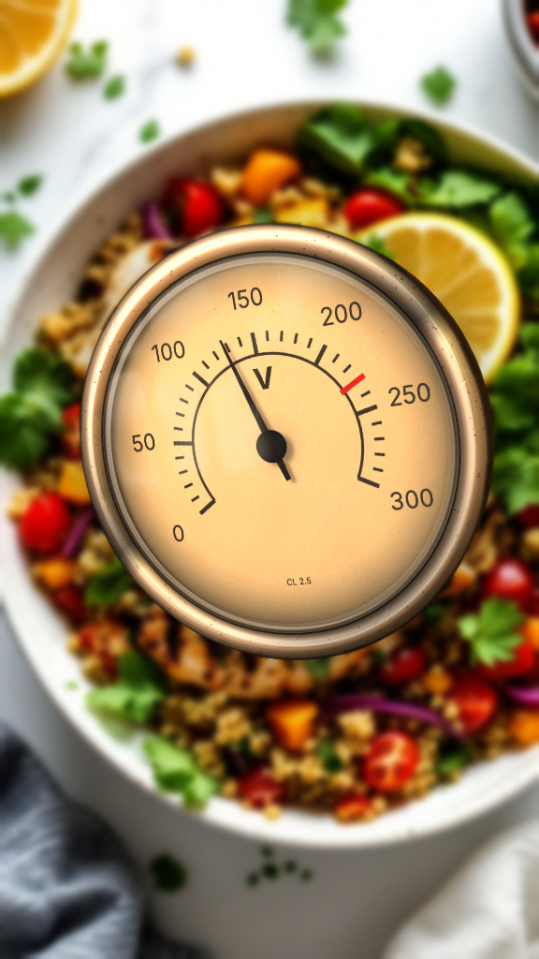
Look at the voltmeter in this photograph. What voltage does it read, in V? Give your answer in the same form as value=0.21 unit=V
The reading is value=130 unit=V
